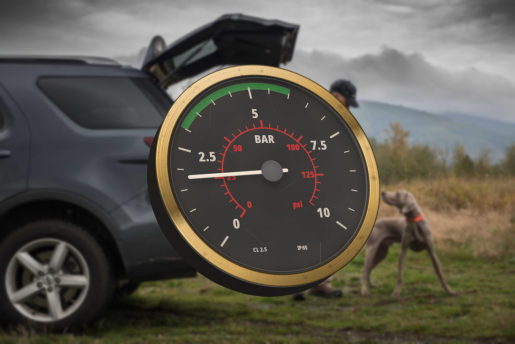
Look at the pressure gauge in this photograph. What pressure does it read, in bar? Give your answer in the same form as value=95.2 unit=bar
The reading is value=1.75 unit=bar
